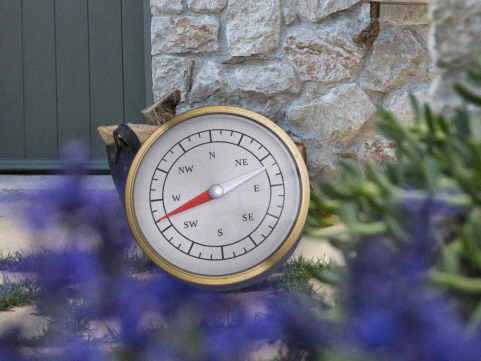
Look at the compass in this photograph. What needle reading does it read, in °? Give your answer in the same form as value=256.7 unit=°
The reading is value=250 unit=°
